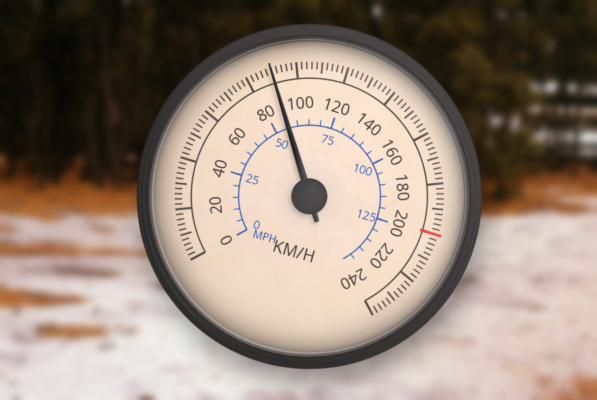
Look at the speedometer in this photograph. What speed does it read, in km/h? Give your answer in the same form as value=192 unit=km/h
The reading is value=90 unit=km/h
